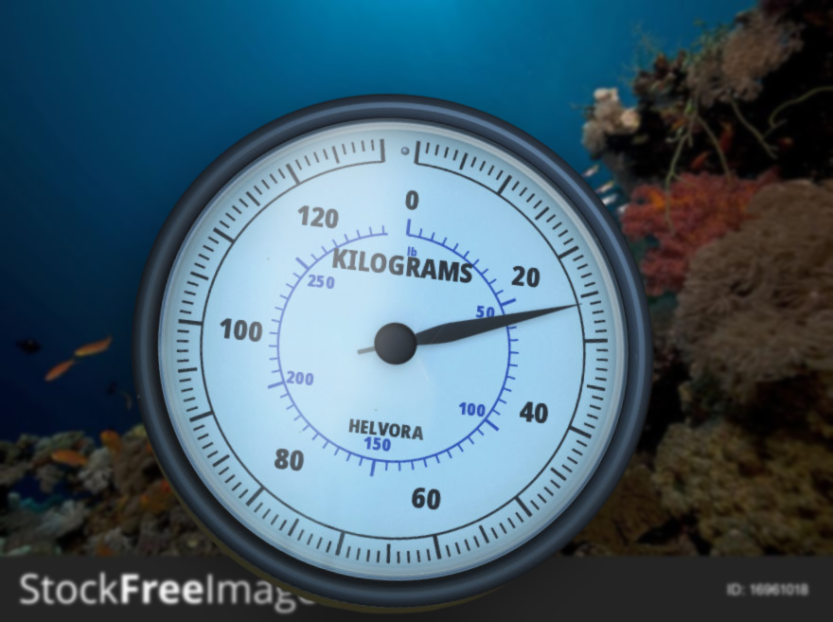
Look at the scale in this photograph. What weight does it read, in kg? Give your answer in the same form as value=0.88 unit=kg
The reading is value=26 unit=kg
